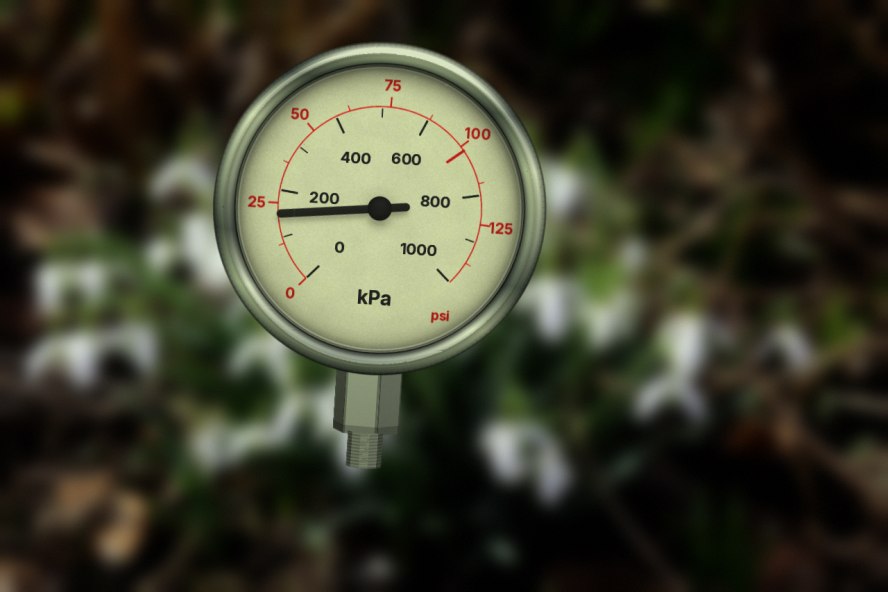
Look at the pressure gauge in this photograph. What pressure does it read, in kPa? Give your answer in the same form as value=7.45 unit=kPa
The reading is value=150 unit=kPa
